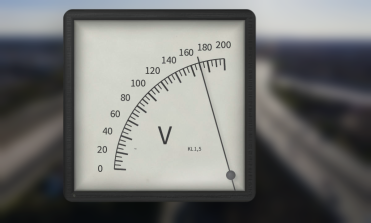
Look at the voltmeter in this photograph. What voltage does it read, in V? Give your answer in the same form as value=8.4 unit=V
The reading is value=170 unit=V
